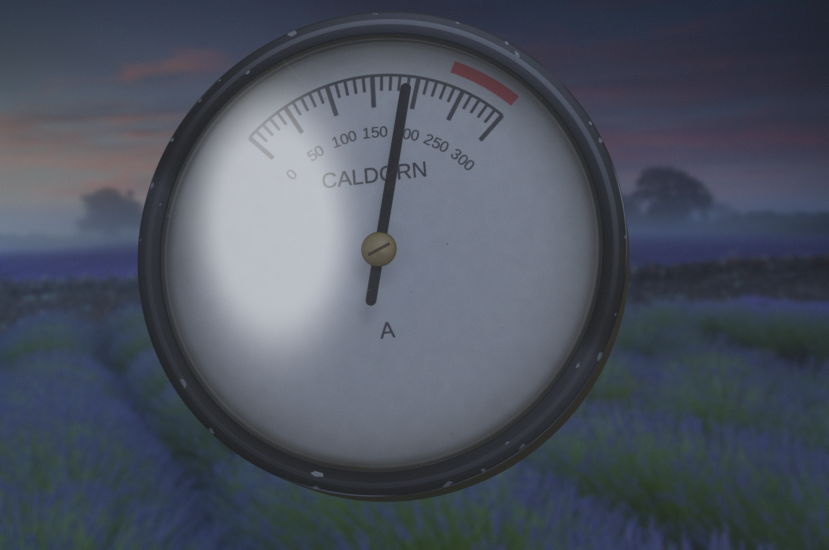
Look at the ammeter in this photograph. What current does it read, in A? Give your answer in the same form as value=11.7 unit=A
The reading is value=190 unit=A
